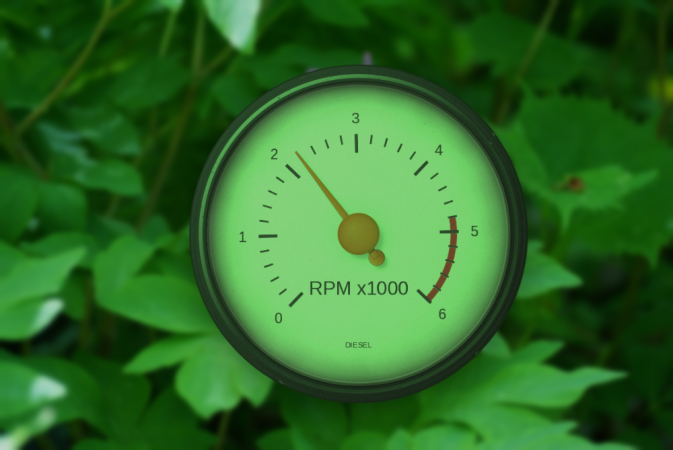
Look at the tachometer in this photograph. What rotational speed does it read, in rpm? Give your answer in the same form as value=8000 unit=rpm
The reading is value=2200 unit=rpm
